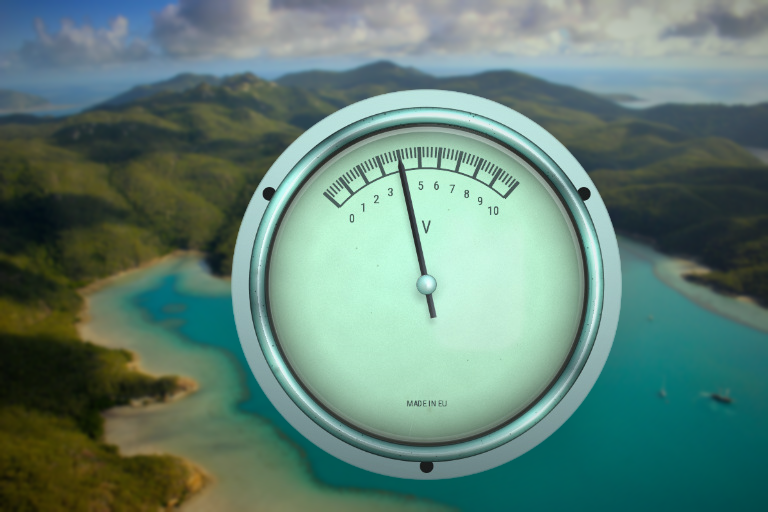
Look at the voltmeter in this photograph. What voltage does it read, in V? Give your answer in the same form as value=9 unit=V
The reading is value=4 unit=V
